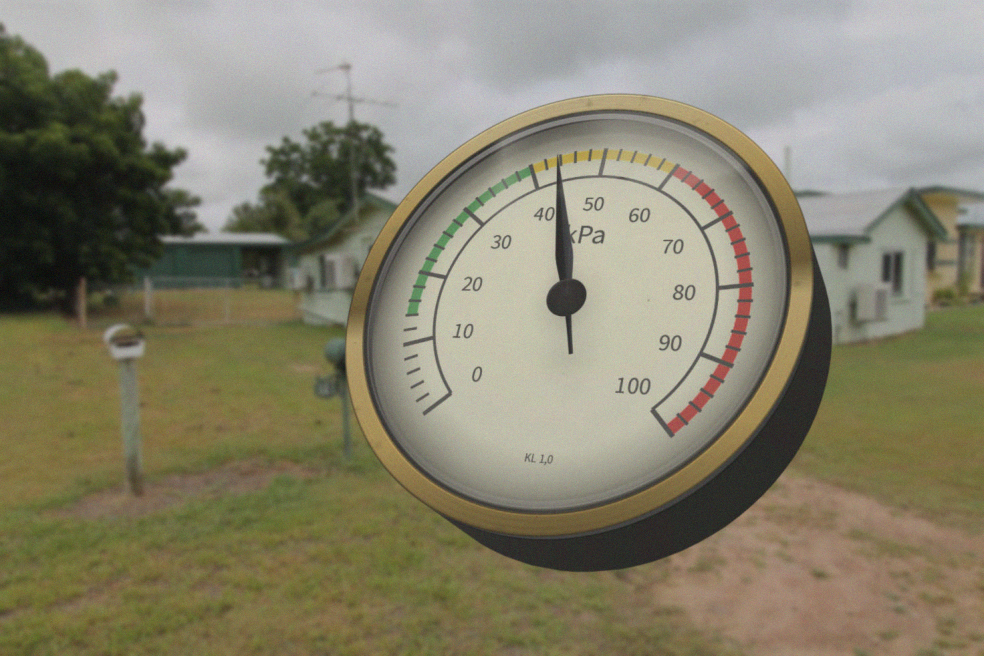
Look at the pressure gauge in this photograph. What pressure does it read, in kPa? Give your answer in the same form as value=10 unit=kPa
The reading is value=44 unit=kPa
